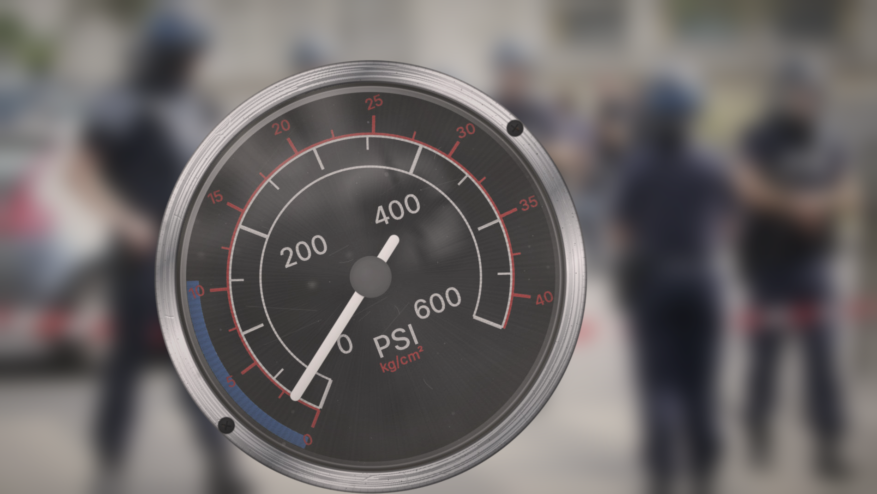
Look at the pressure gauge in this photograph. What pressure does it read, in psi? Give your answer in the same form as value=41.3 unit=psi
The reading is value=25 unit=psi
